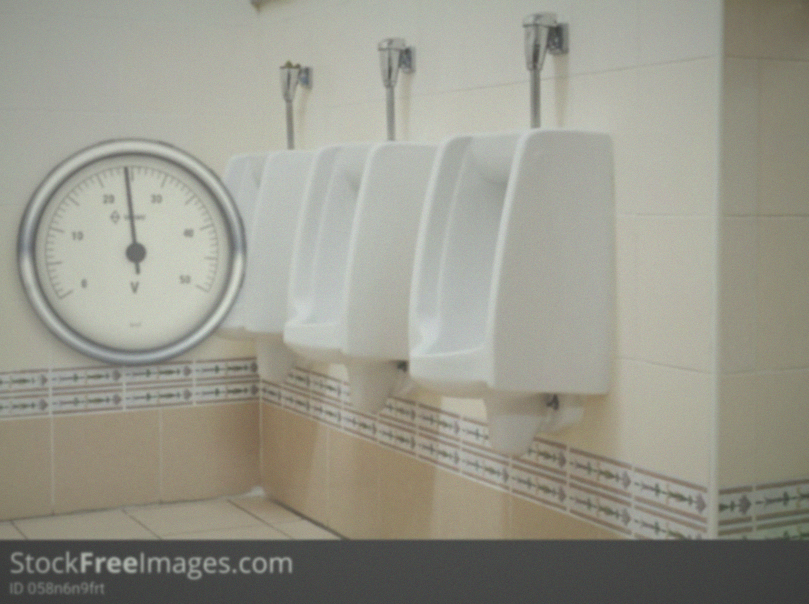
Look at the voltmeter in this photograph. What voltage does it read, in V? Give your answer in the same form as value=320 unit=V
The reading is value=24 unit=V
